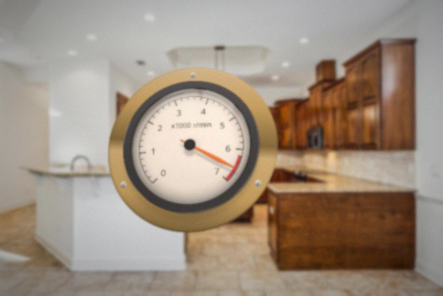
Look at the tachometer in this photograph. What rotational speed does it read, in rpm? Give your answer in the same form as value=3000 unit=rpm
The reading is value=6600 unit=rpm
